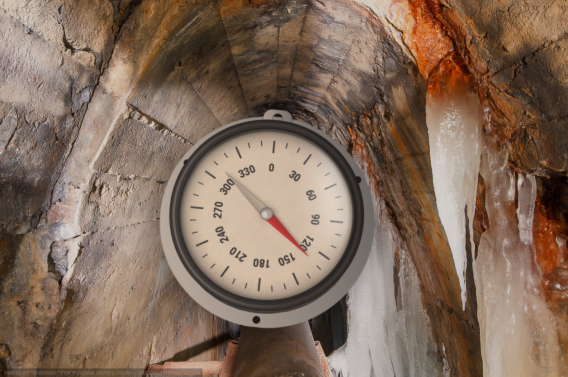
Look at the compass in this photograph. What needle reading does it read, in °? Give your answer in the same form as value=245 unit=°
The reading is value=130 unit=°
